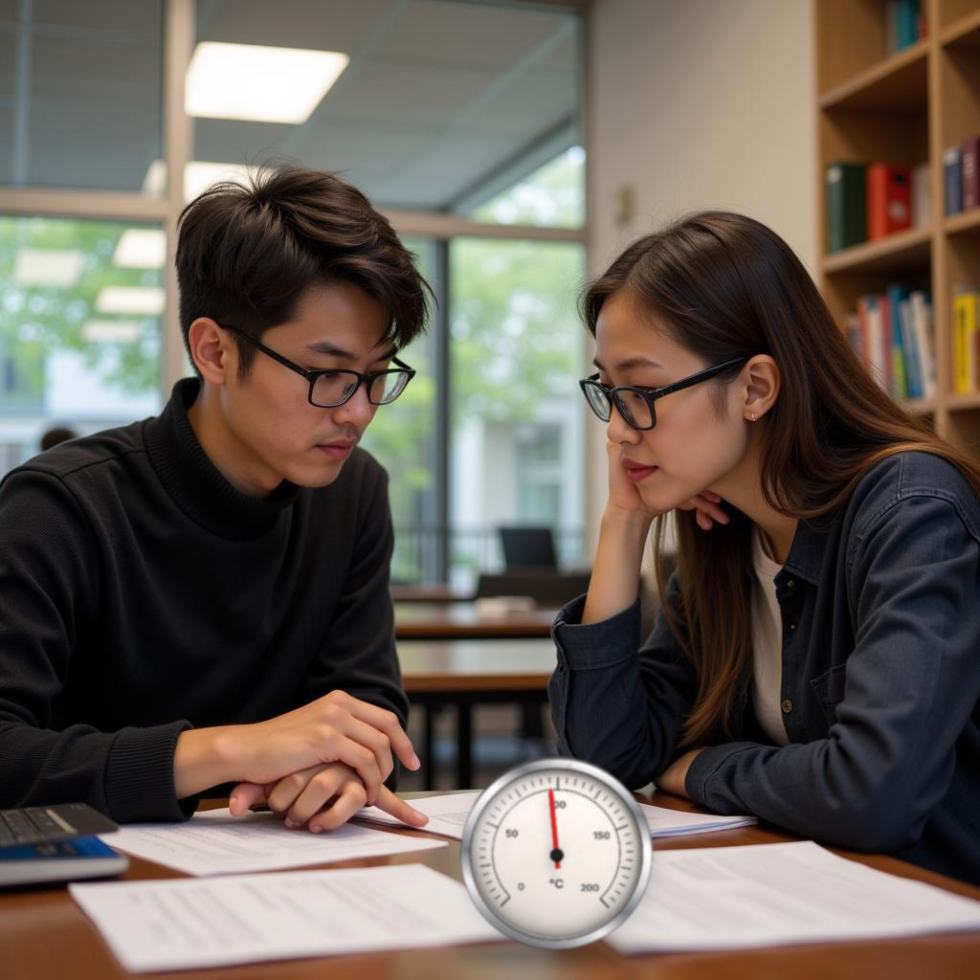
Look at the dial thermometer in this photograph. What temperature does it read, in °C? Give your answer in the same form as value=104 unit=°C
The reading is value=95 unit=°C
